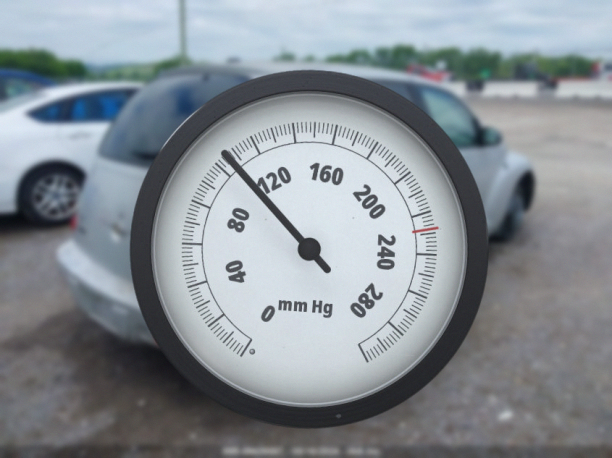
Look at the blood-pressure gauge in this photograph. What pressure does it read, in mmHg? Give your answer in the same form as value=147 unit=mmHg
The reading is value=106 unit=mmHg
